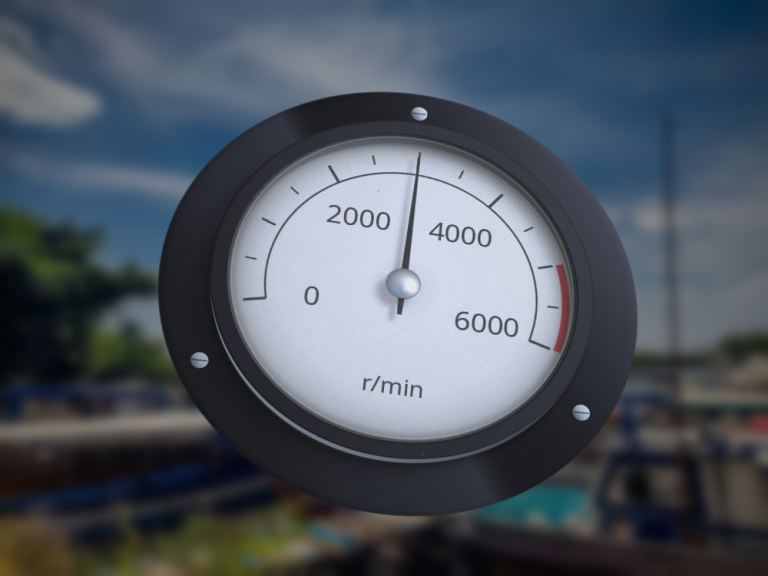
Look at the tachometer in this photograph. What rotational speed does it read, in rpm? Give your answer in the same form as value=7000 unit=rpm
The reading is value=3000 unit=rpm
